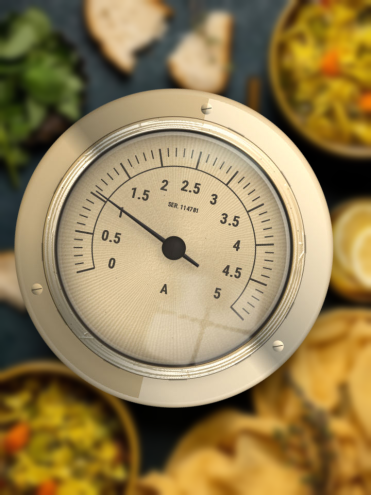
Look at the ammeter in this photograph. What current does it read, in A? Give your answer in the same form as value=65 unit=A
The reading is value=1.05 unit=A
